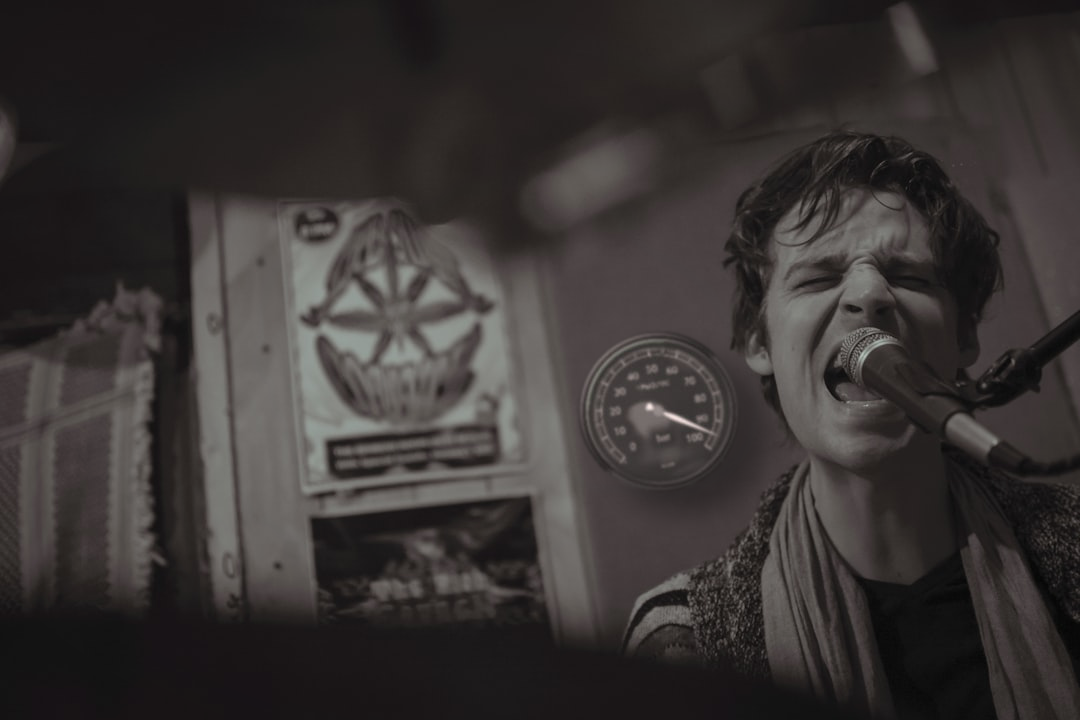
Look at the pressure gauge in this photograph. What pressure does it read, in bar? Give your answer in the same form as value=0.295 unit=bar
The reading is value=95 unit=bar
